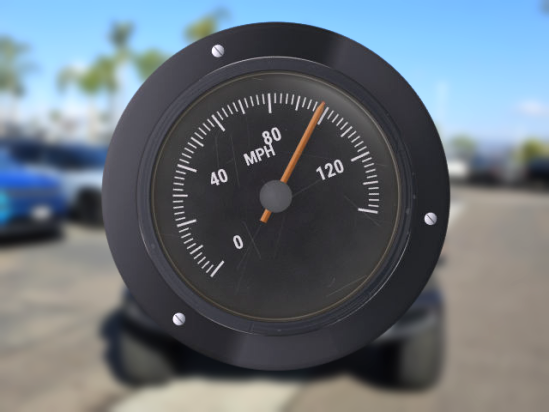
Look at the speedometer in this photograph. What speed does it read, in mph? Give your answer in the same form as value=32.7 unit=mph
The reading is value=98 unit=mph
